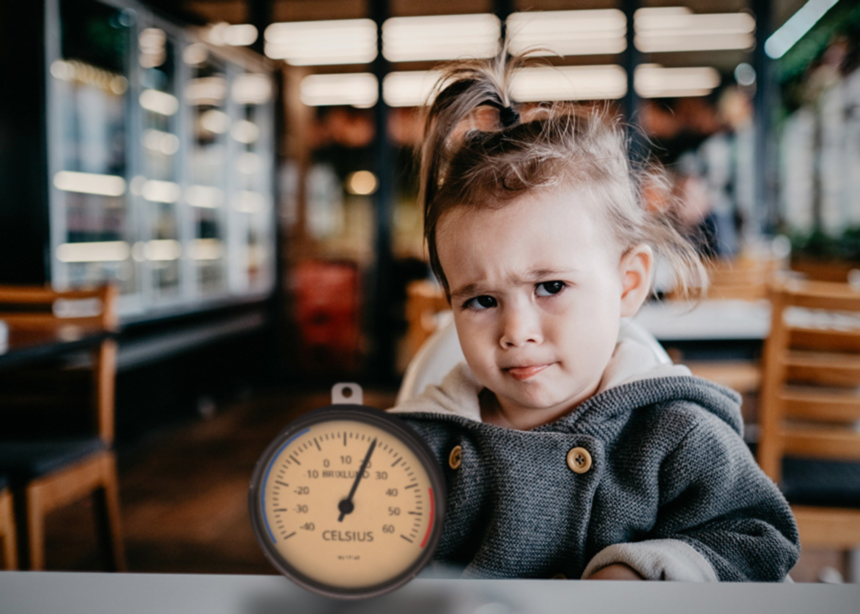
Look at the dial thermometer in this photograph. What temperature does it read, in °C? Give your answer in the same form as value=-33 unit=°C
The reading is value=20 unit=°C
